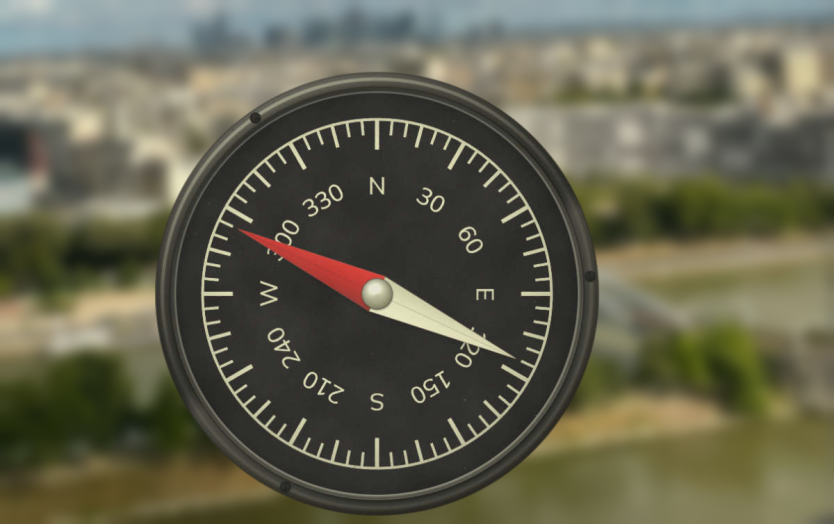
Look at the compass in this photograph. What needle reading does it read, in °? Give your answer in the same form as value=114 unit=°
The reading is value=295 unit=°
